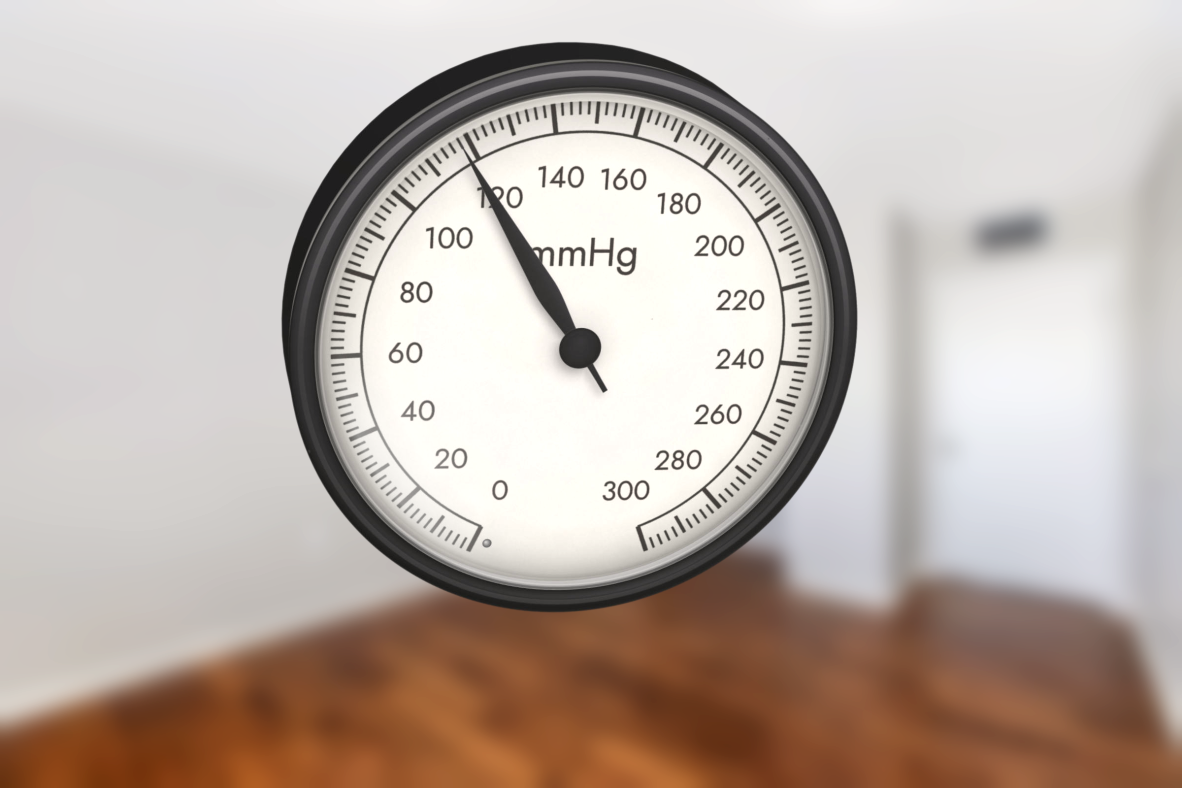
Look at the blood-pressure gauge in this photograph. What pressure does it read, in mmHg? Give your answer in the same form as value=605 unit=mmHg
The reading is value=118 unit=mmHg
